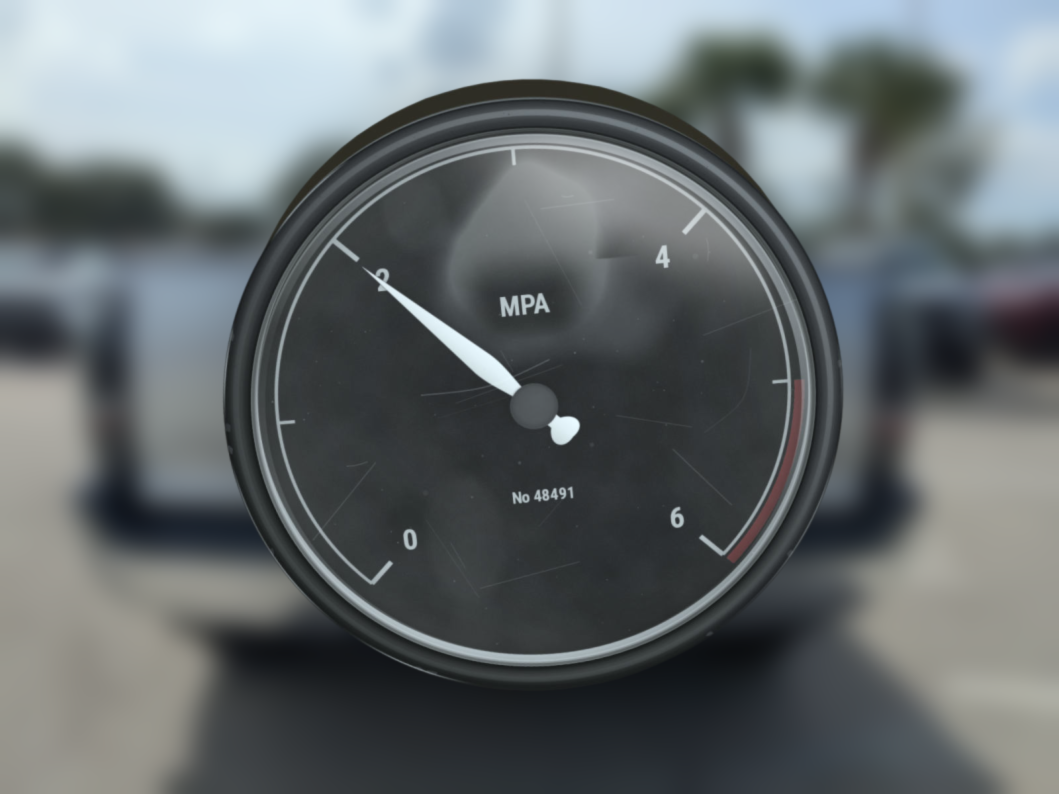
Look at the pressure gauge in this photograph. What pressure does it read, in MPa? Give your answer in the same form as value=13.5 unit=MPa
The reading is value=2 unit=MPa
